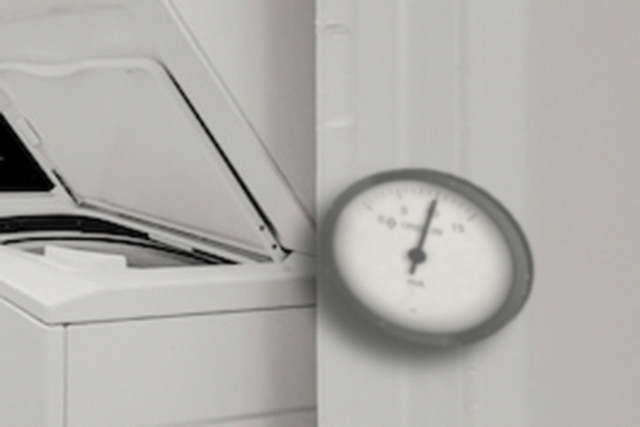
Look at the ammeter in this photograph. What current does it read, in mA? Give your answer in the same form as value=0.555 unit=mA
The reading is value=10 unit=mA
